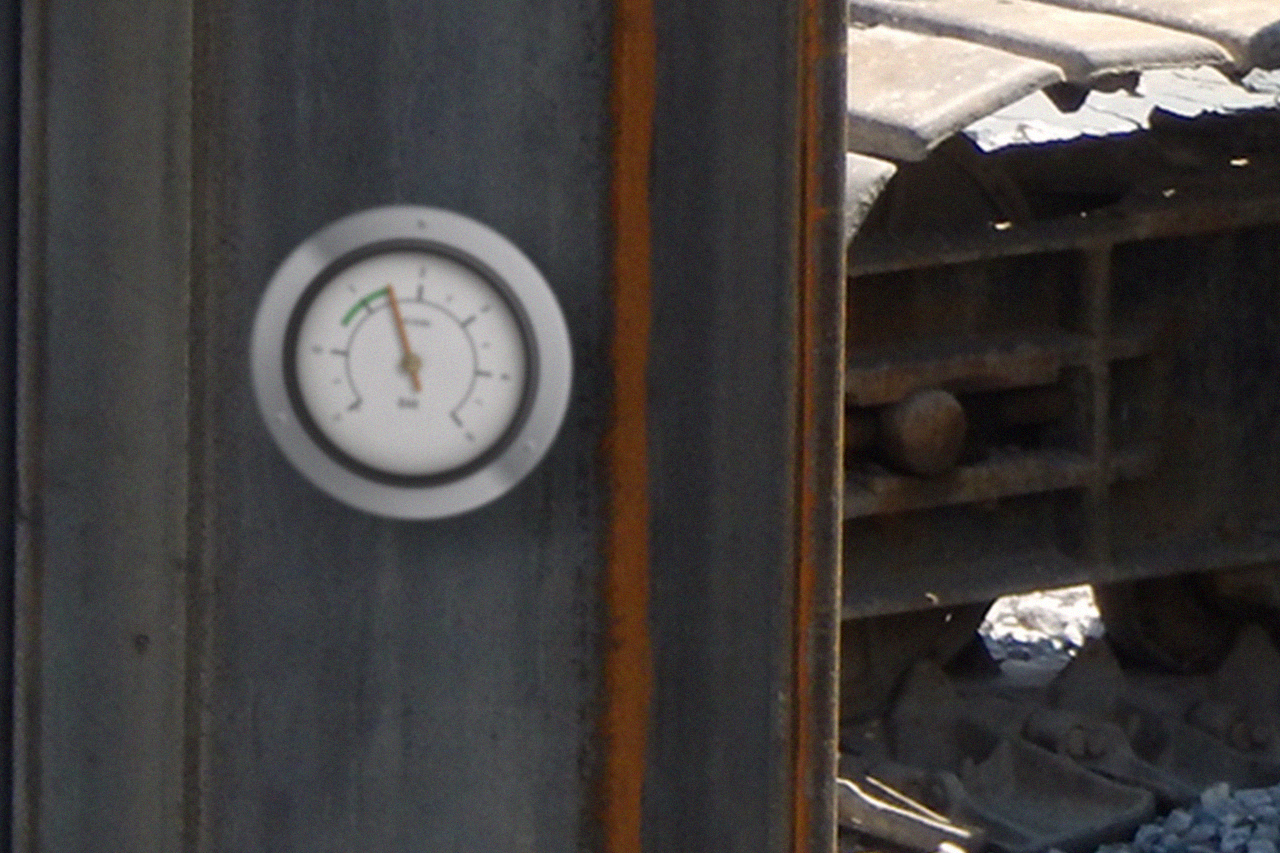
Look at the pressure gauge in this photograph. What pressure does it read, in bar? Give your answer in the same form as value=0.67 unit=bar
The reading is value=1.5 unit=bar
